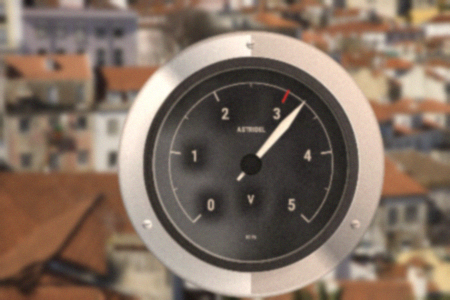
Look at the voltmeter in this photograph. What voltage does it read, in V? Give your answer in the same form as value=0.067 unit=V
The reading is value=3.25 unit=V
